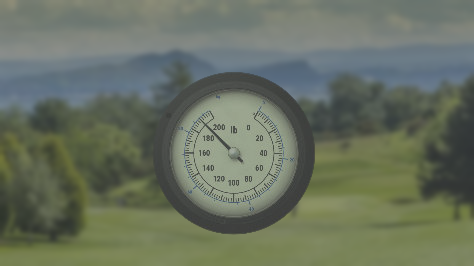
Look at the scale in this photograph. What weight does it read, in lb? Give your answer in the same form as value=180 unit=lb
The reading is value=190 unit=lb
